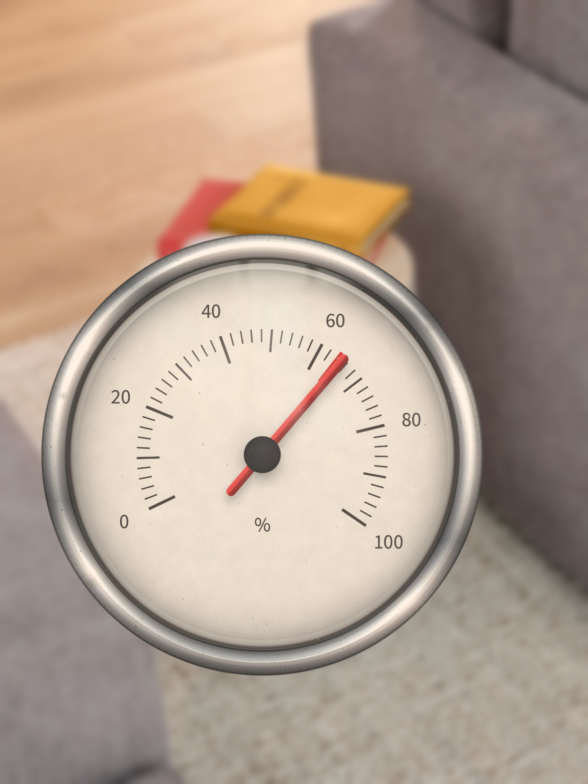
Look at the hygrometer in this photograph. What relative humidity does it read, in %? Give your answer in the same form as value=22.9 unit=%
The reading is value=65 unit=%
